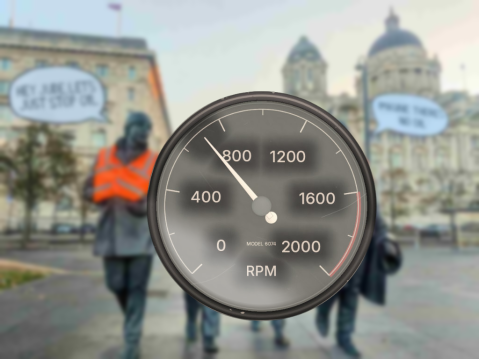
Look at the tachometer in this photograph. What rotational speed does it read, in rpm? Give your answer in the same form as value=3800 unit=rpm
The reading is value=700 unit=rpm
